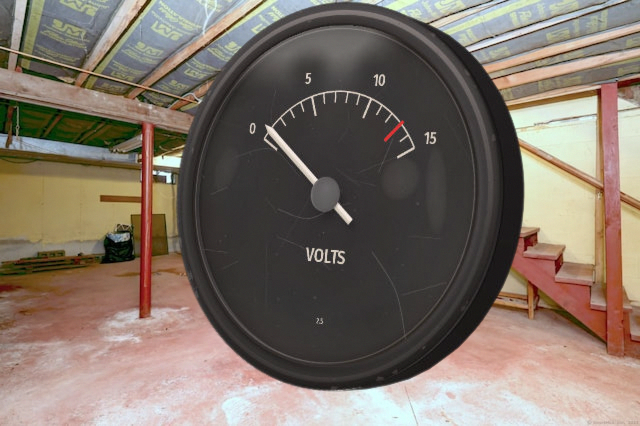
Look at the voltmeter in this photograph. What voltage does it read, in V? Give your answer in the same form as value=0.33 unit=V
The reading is value=1 unit=V
